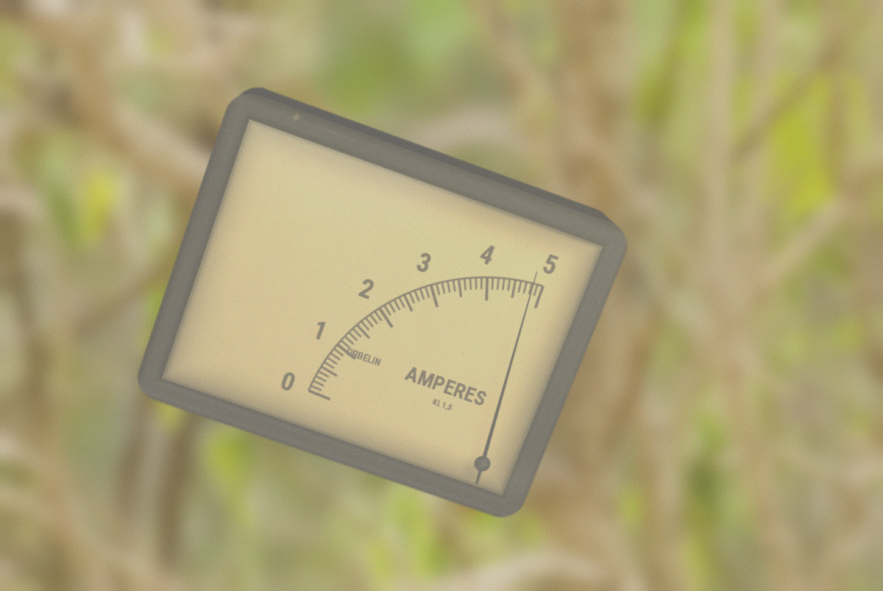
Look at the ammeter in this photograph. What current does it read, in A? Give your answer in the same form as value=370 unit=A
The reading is value=4.8 unit=A
